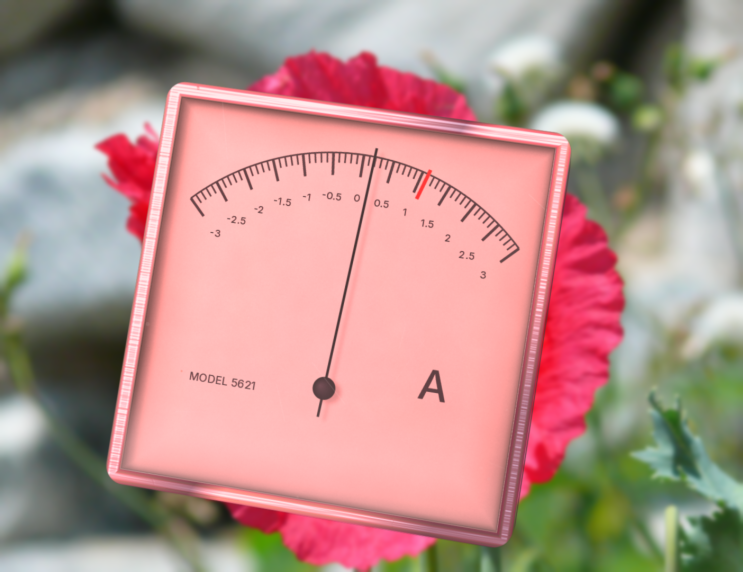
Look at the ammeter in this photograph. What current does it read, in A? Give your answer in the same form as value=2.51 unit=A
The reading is value=0.2 unit=A
